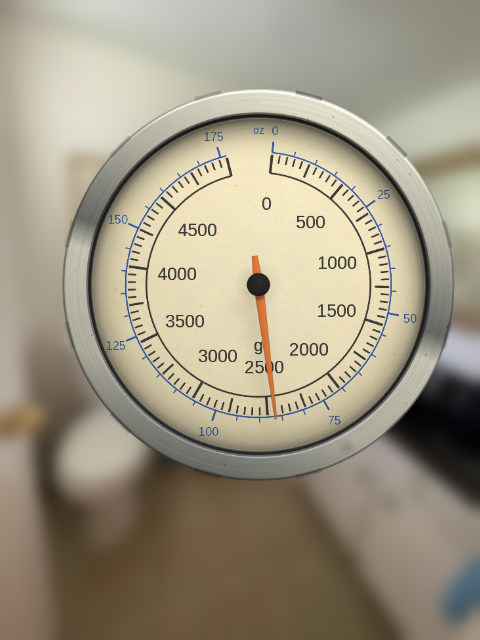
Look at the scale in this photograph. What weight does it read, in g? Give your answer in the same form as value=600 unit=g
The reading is value=2450 unit=g
